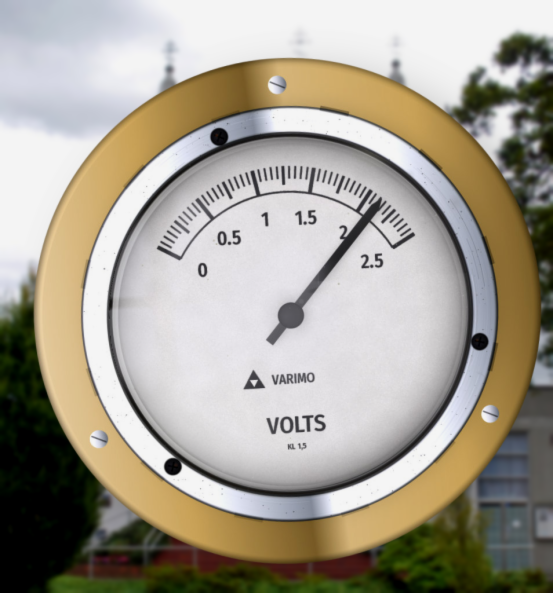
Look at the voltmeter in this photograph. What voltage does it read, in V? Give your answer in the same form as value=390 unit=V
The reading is value=2.1 unit=V
